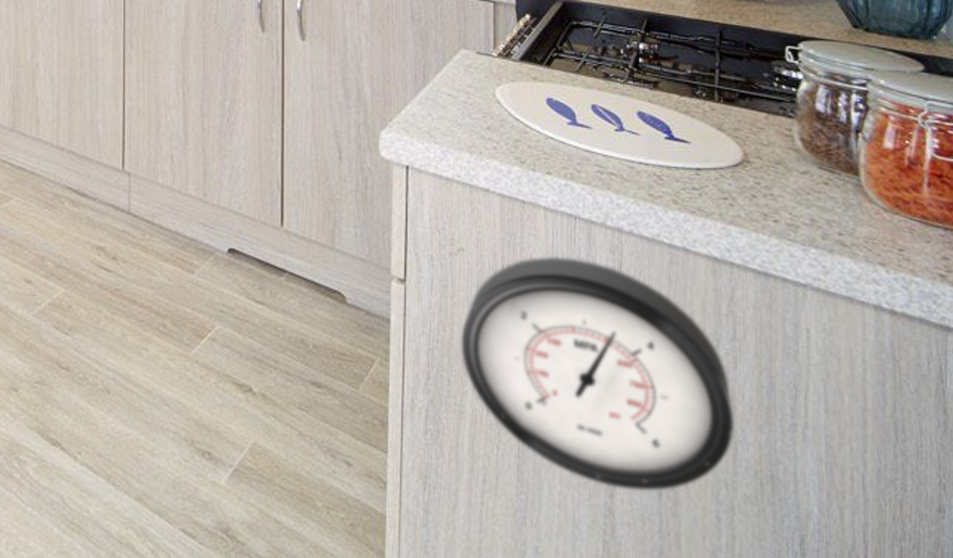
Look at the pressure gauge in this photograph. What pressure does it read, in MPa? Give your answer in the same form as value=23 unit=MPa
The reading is value=3.5 unit=MPa
